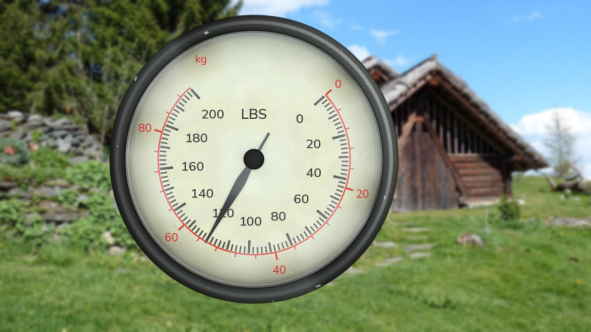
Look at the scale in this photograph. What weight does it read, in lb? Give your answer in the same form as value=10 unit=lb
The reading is value=120 unit=lb
